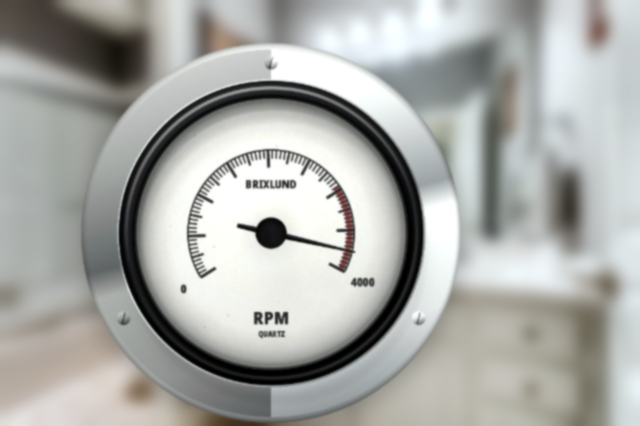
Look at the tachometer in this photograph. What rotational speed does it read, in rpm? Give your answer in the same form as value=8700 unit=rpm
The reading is value=3750 unit=rpm
